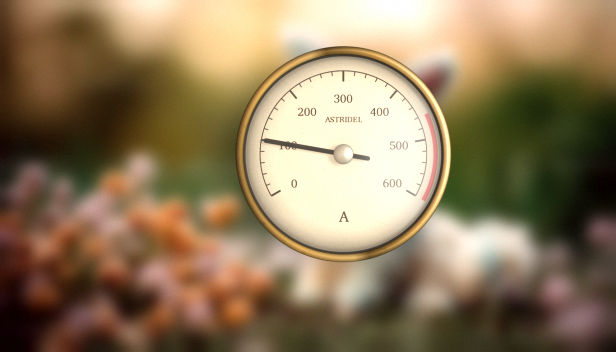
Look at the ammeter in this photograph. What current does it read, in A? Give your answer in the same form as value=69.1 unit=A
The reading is value=100 unit=A
